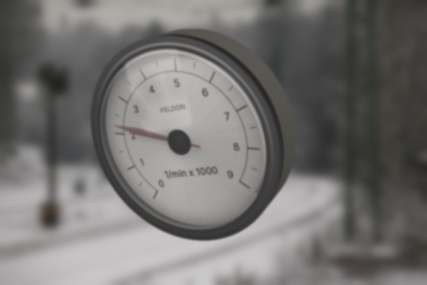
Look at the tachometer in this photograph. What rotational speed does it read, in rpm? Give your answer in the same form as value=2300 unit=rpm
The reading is value=2250 unit=rpm
